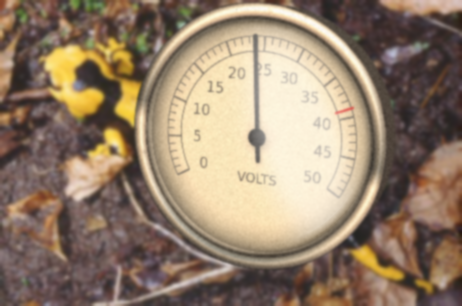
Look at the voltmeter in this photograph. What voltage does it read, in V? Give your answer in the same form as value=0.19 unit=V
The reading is value=24 unit=V
